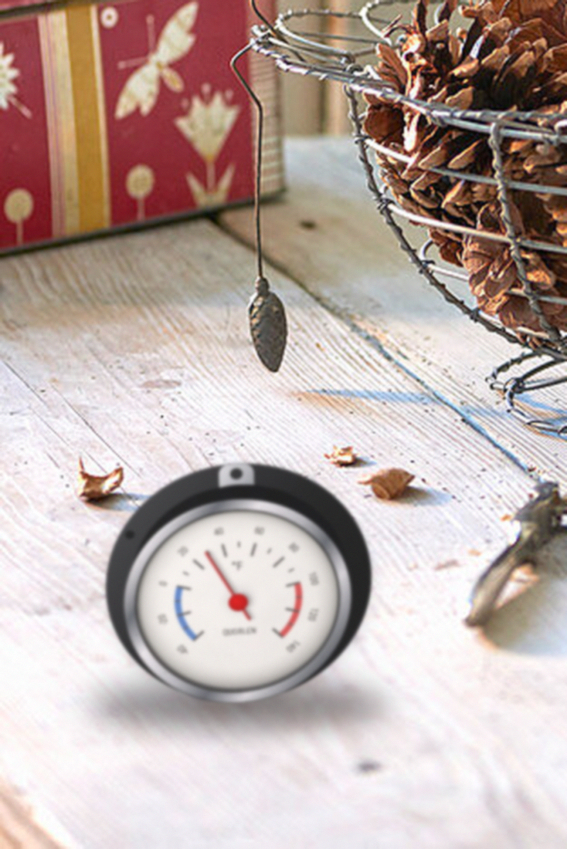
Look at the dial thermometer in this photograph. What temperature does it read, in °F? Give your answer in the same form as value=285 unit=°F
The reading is value=30 unit=°F
